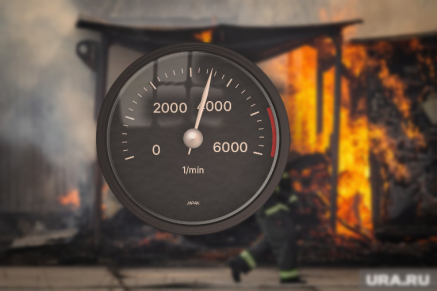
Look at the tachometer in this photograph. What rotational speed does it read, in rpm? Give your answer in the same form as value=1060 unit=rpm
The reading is value=3500 unit=rpm
